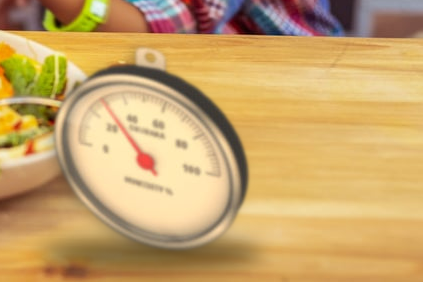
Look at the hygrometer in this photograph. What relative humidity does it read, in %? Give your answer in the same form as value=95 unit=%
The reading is value=30 unit=%
